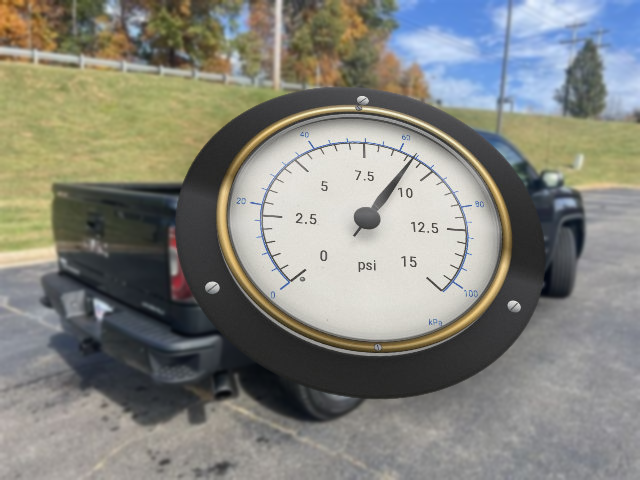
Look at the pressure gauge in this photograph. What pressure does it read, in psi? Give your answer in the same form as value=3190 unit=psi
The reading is value=9.25 unit=psi
